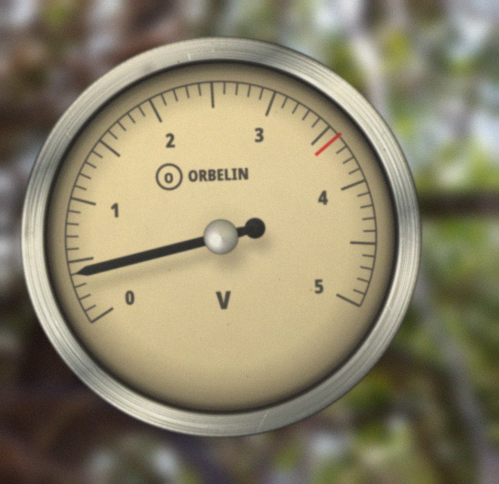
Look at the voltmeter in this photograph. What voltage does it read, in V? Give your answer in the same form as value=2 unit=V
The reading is value=0.4 unit=V
